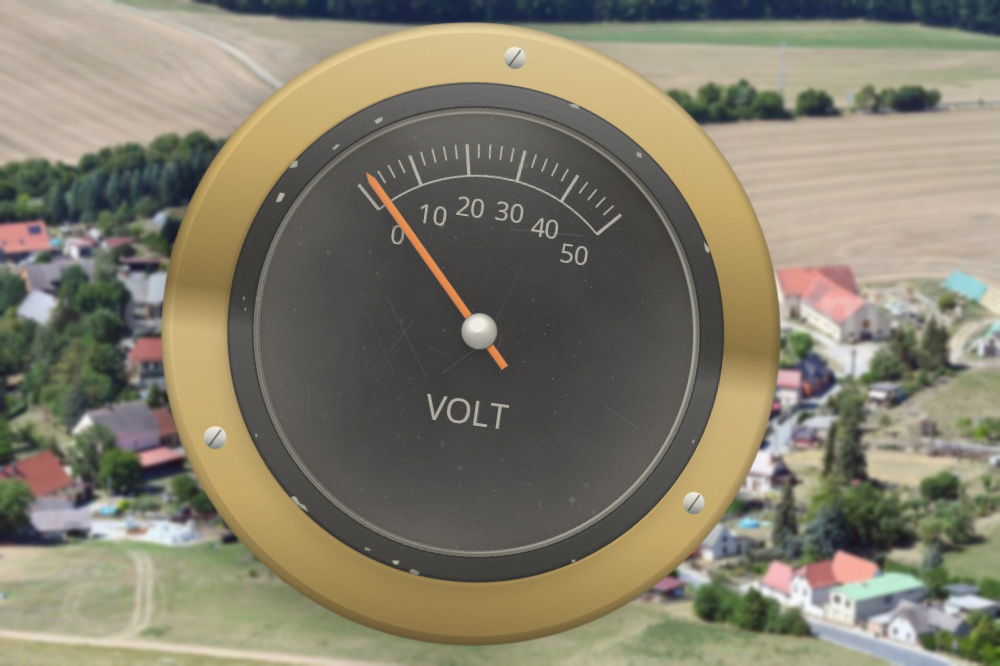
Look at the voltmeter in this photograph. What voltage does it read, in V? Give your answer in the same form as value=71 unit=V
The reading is value=2 unit=V
